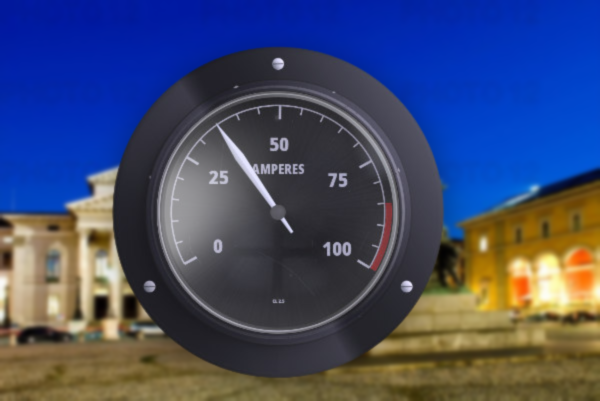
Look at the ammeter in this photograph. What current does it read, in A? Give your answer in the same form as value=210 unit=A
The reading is value=35 unit=A
